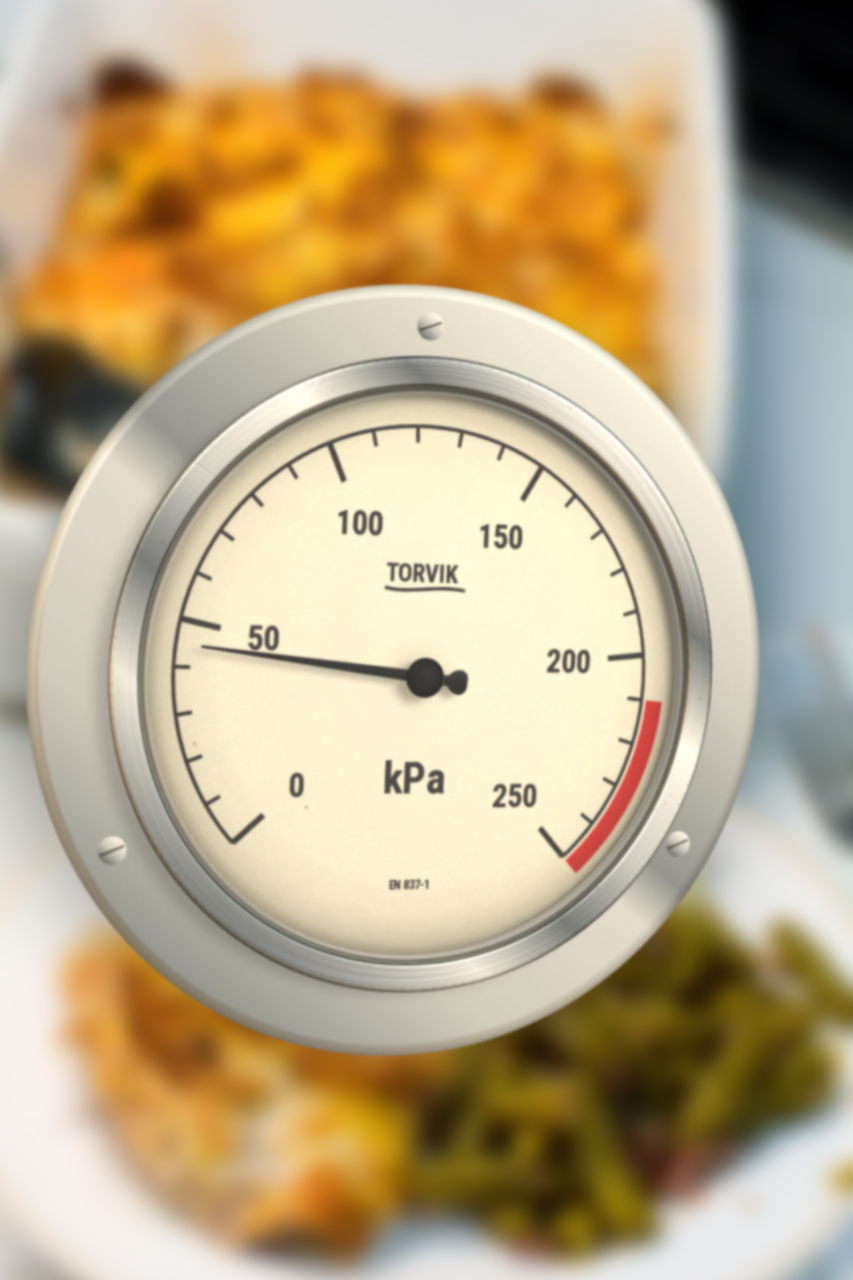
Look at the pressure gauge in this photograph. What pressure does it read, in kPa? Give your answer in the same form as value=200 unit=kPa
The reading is value=45 unit=kPa
